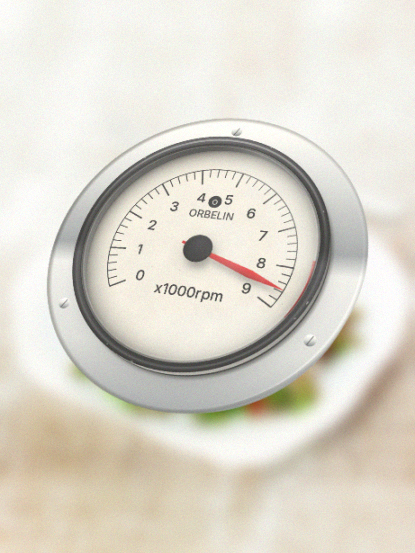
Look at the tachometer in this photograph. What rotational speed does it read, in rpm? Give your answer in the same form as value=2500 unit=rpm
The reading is value=8600 unit=rpm
